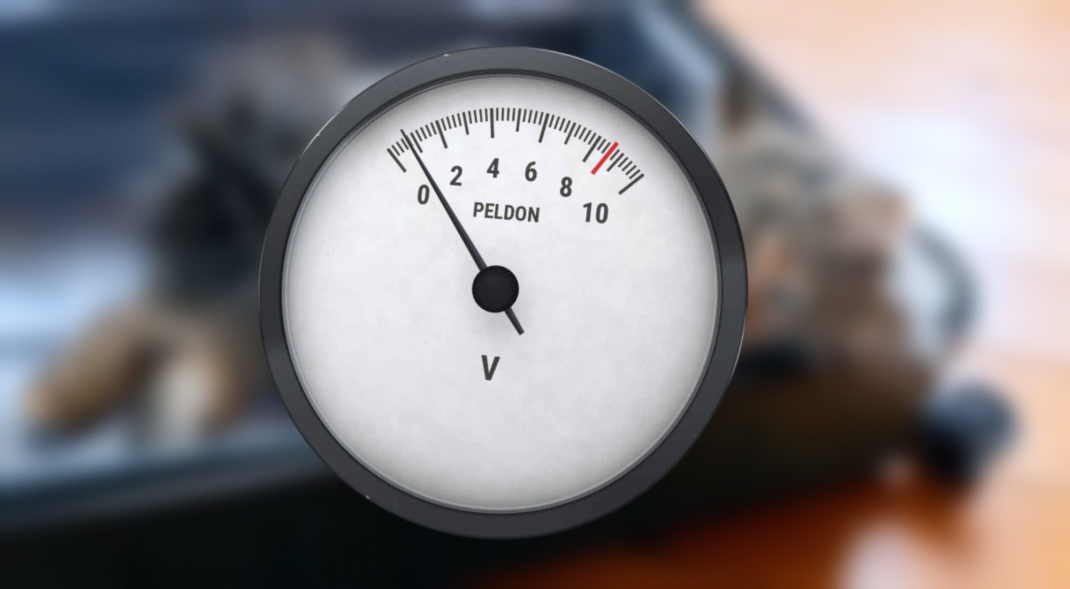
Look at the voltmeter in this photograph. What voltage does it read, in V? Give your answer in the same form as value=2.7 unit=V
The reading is value=0.8 unit=V
